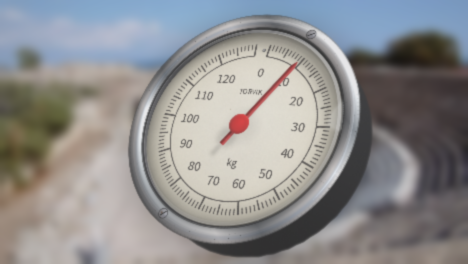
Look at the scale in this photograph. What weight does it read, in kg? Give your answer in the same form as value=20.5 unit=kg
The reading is value=10 unit=kg
